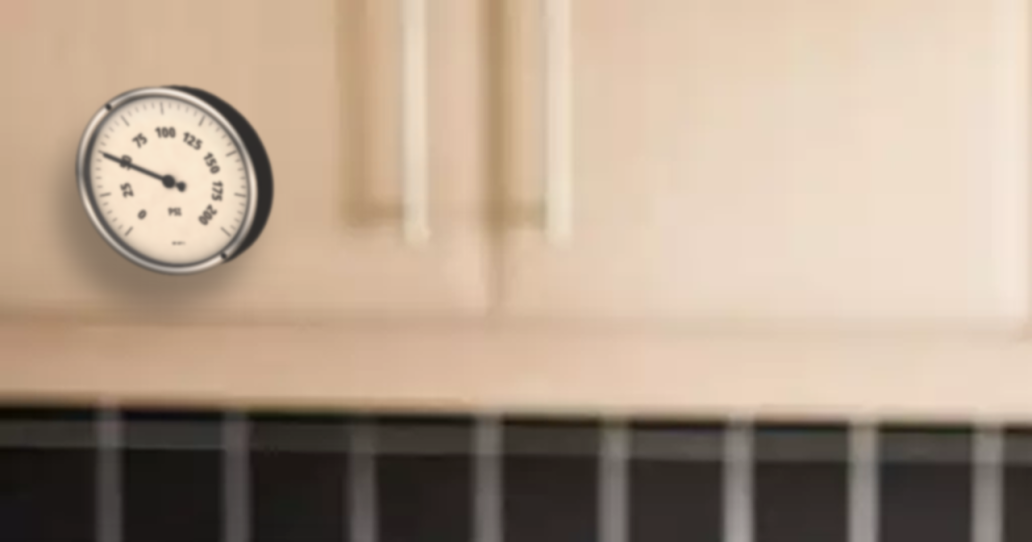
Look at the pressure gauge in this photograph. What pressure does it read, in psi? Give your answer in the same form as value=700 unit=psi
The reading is value=50 unit=psi
